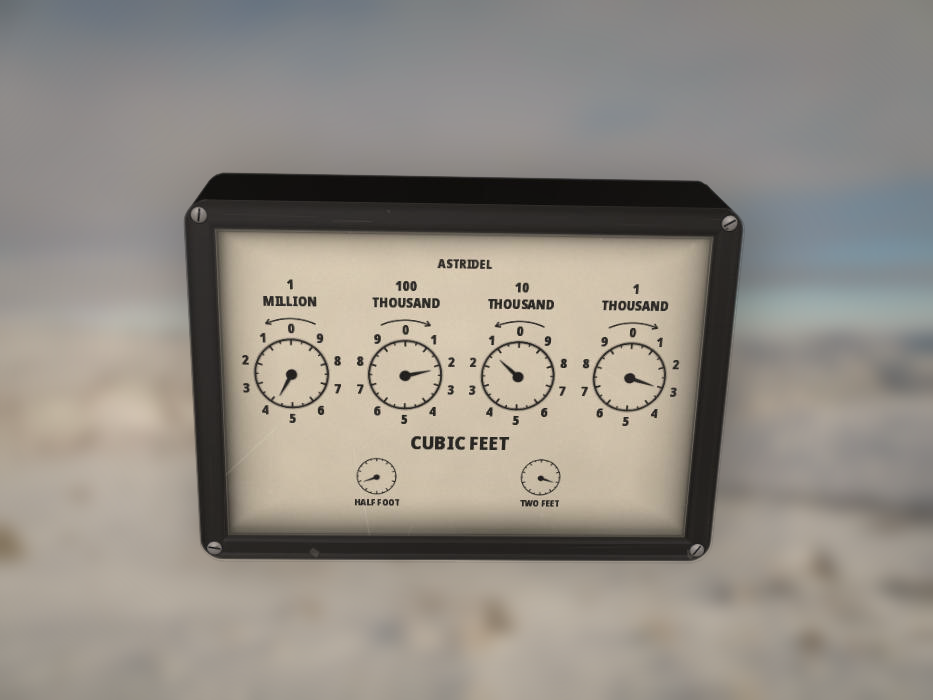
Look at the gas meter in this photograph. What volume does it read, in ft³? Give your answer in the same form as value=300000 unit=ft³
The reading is value=421300 unit=ft³
